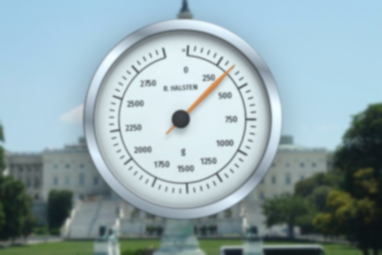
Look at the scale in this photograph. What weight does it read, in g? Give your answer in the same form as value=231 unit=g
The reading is value=350 unit=g
